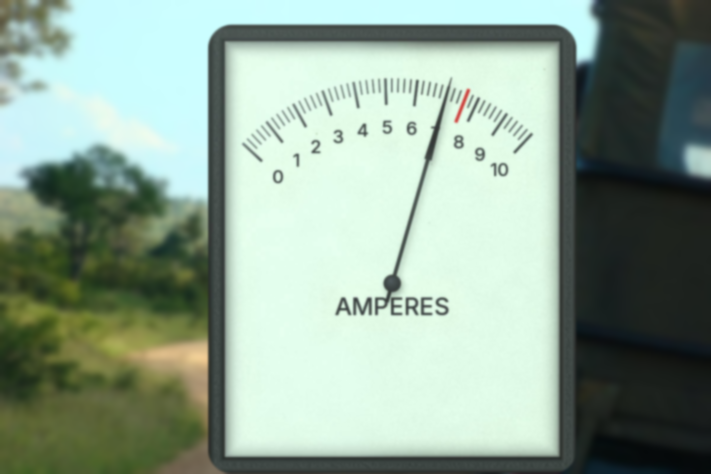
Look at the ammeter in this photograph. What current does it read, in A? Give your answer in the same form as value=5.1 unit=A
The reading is value=7 unit=A
